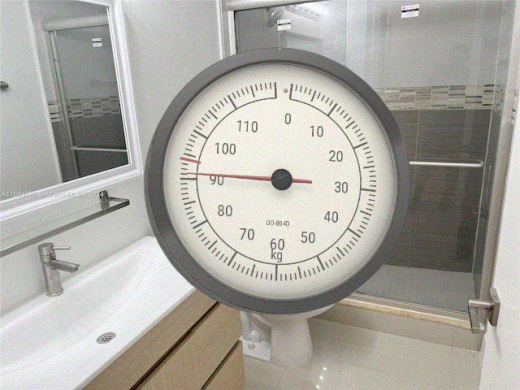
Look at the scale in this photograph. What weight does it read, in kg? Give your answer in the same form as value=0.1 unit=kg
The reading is value=91 unit=kg
